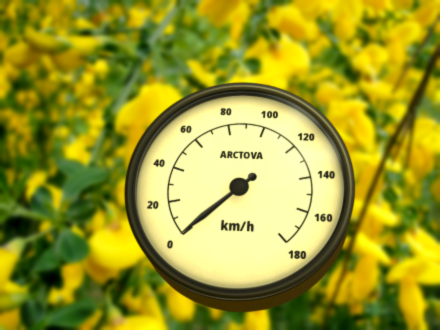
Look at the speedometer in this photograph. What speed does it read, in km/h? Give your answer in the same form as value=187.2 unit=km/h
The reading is value=0 unit=km/h
